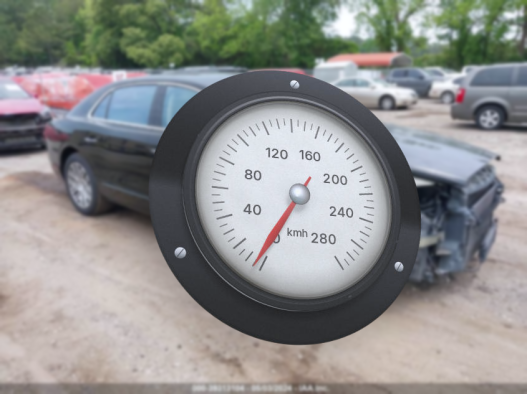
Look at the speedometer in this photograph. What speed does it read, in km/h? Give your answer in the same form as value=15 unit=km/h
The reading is value=5 unit=km/h
